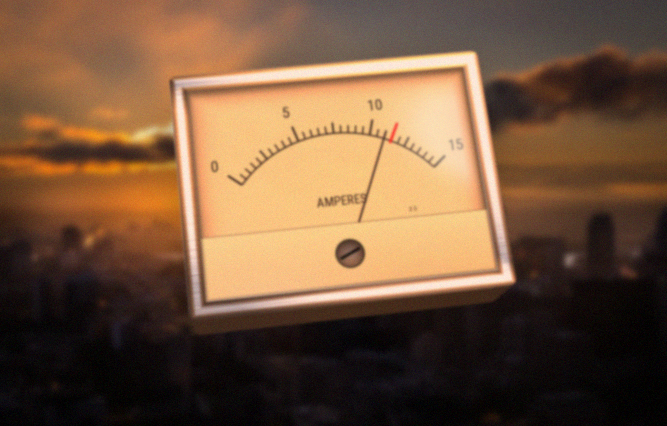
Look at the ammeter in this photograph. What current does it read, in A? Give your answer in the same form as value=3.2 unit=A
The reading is value=11 unit=A
